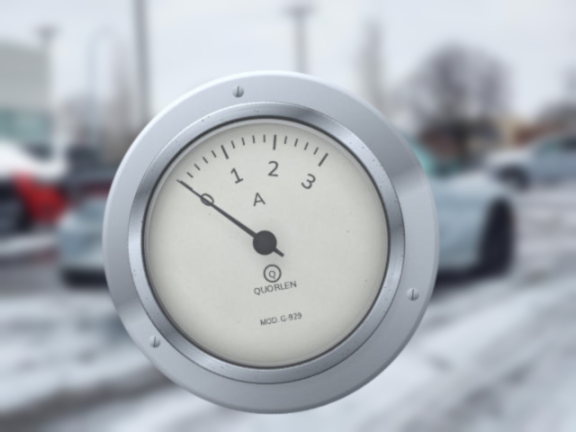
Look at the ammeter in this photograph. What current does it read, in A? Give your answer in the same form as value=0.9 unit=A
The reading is value=0 unit=A
